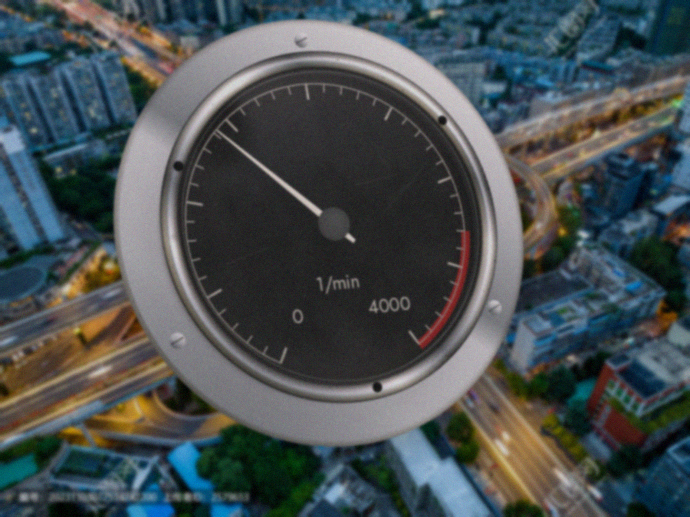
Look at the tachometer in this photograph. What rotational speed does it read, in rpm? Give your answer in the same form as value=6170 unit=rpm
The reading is value=1400 unit=rpm
